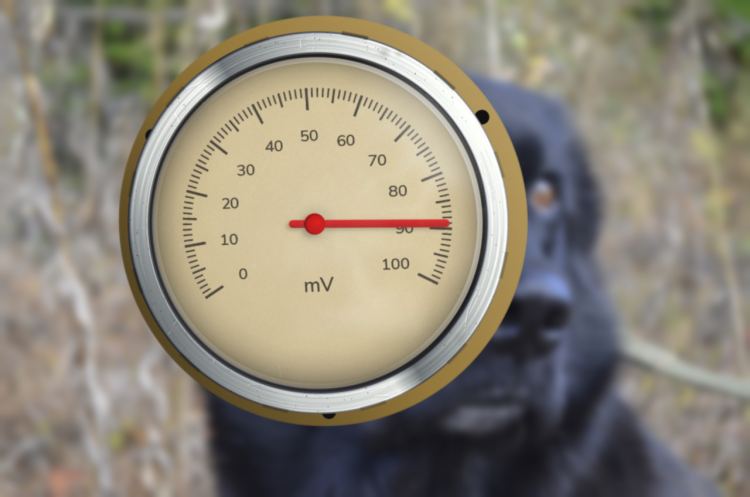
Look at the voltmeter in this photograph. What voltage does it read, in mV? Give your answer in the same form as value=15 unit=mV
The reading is value=89 unit=mV
